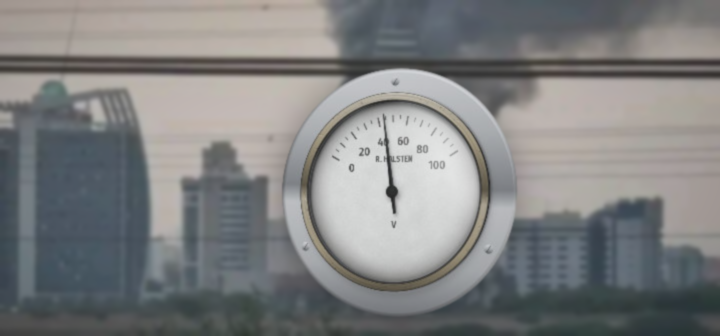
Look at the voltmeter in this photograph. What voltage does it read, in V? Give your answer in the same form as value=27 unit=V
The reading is value=45 unit=V
